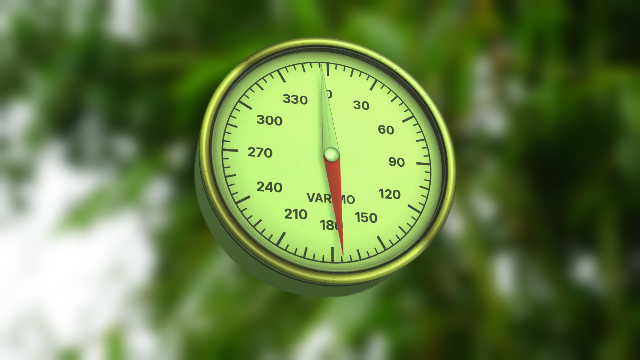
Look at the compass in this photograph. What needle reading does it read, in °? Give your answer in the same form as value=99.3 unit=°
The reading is value=175 unit=°
